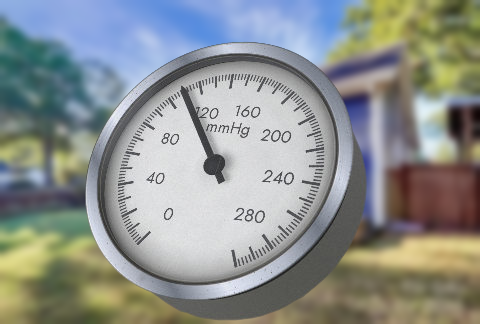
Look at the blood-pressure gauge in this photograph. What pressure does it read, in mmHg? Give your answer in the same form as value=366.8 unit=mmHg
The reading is value=110 unit=mmHg
